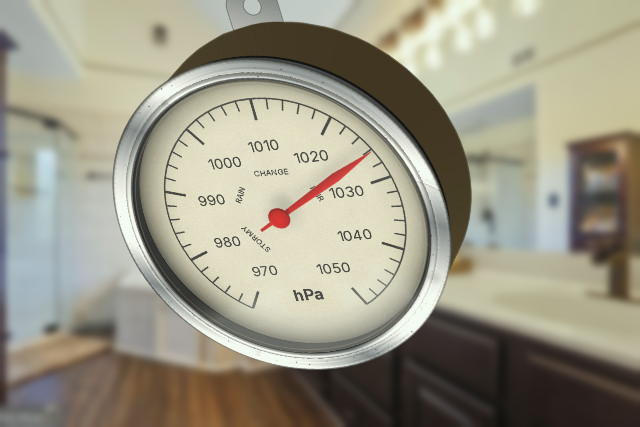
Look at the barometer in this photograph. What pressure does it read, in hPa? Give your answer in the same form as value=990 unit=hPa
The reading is value=1026 unit=hPa
